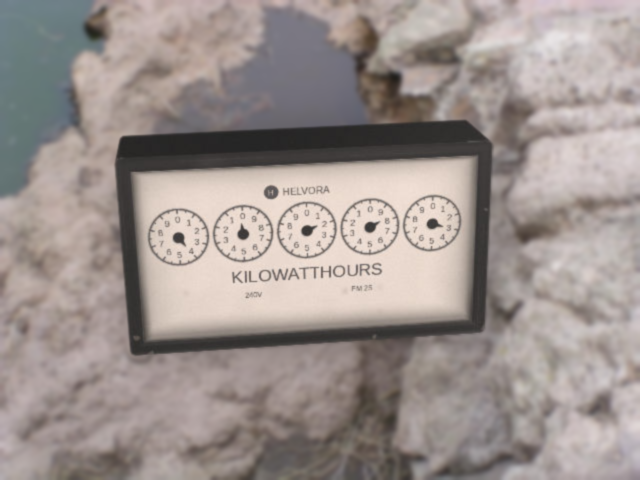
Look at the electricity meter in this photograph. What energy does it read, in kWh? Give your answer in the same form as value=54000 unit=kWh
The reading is value=40183 unit=kWh
